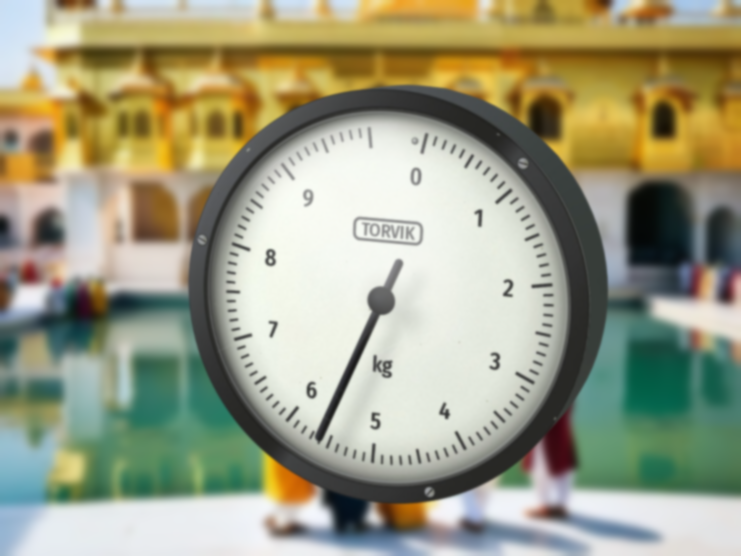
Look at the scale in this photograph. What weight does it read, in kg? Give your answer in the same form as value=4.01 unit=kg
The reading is value=5.6 unit=kg
